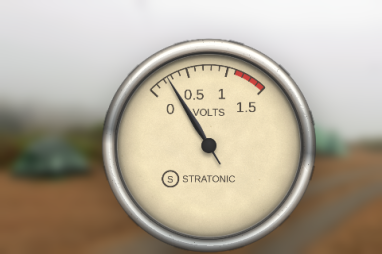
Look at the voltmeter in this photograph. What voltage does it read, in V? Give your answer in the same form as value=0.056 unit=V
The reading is value=0.25 unit=V
